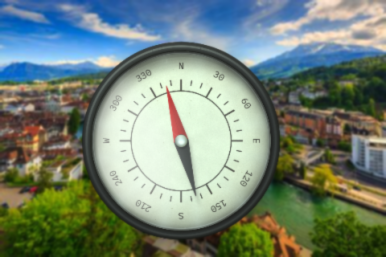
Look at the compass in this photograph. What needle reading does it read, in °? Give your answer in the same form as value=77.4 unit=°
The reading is value=345 unit=°
